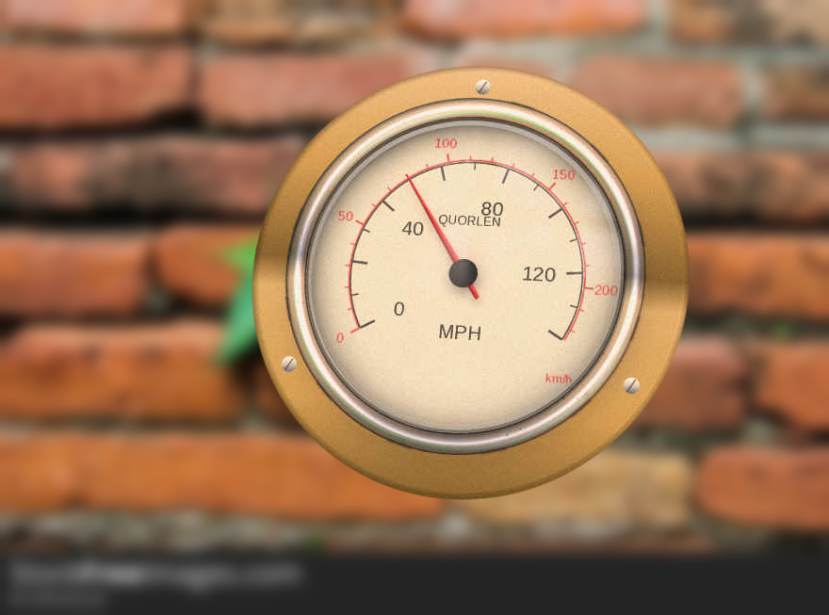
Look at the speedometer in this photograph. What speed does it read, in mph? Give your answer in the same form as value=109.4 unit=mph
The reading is value=50 unit=mph
